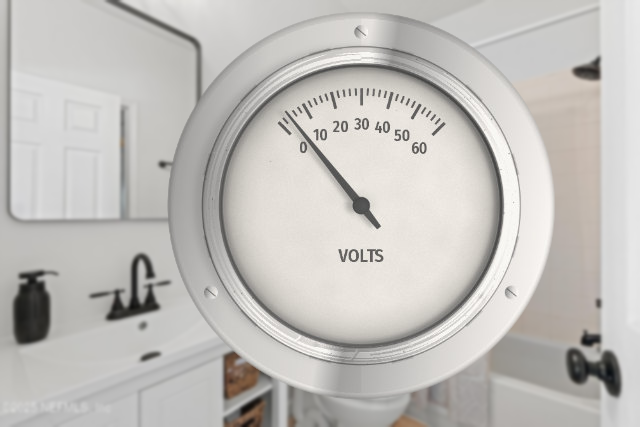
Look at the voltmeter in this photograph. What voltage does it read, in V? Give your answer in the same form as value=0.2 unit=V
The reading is value=4 unit=V
